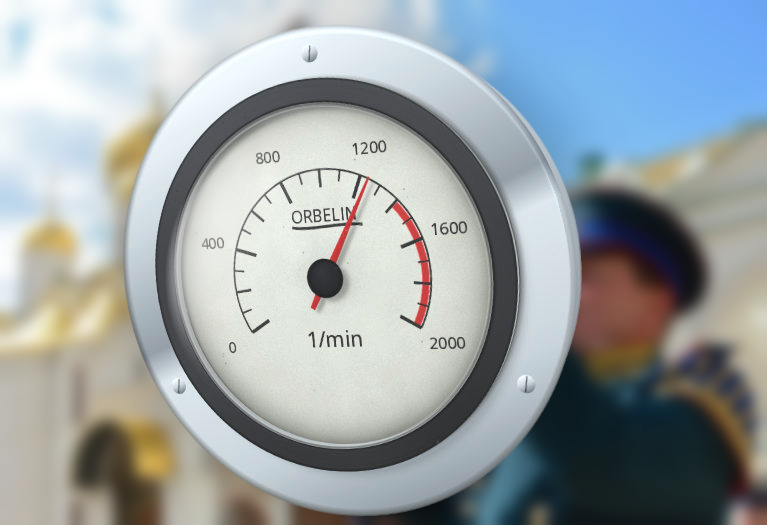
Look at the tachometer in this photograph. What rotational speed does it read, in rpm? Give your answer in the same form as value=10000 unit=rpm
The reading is value=1250 unit=rpm
